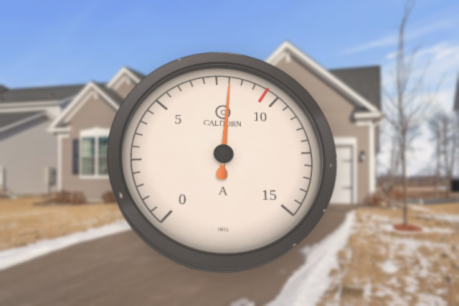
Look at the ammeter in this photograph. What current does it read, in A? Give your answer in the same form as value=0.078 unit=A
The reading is value=8 unit=A
